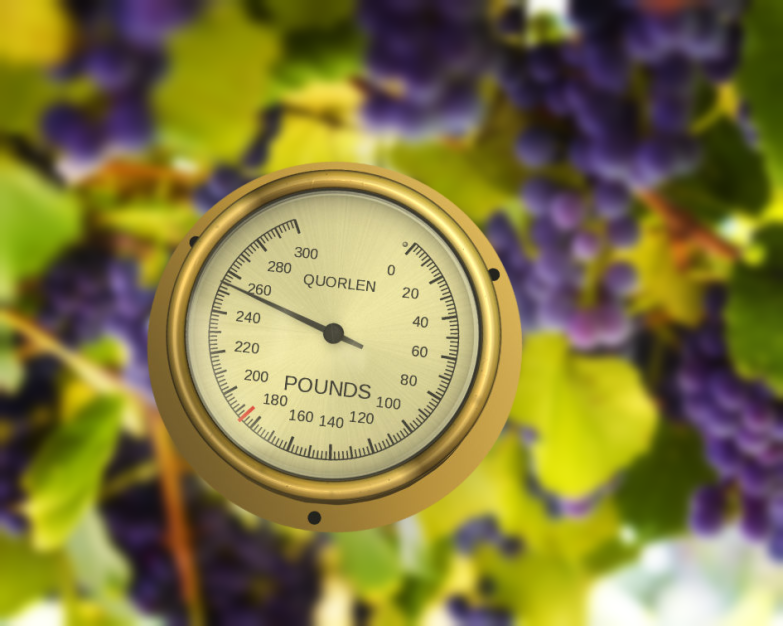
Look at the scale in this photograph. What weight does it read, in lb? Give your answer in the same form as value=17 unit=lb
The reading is value=254 unit=lb
